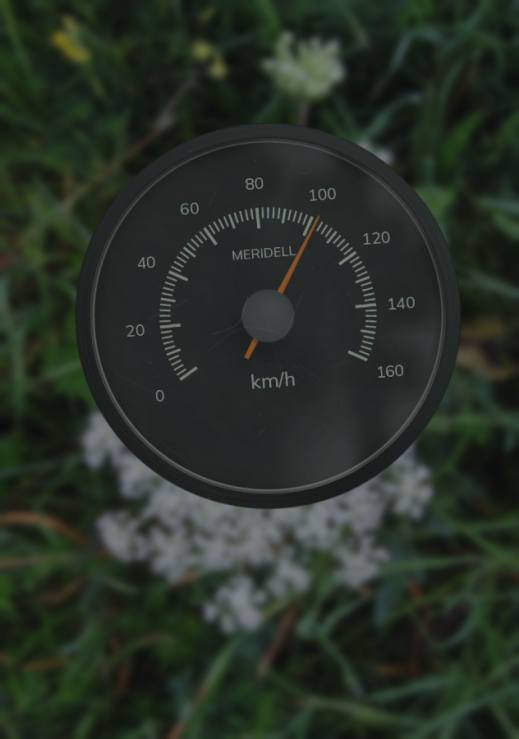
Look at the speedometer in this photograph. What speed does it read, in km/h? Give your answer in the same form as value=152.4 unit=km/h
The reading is value=102 unit=km/h
